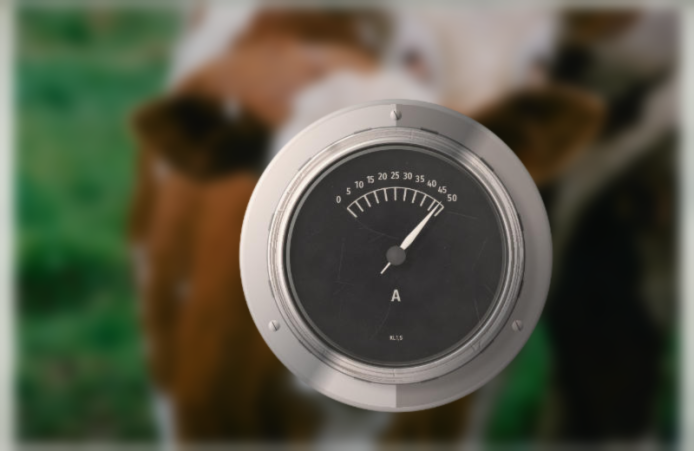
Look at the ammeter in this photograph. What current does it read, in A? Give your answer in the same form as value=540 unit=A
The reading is value=47.5 unit=A
